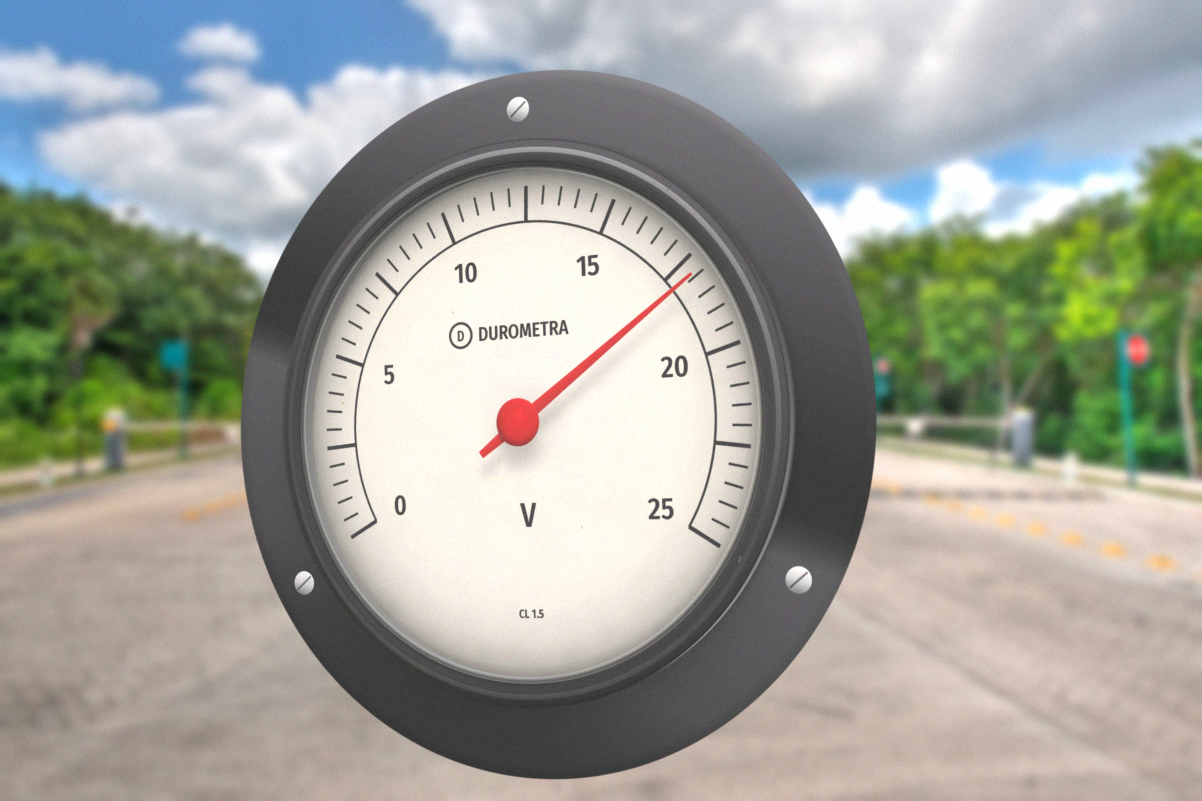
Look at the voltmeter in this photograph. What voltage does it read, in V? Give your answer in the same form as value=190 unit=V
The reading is value=18 unit=V
